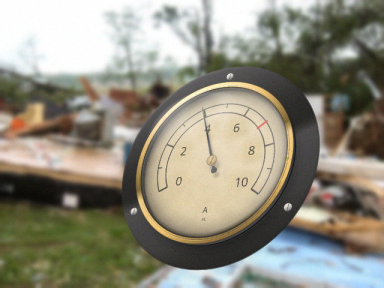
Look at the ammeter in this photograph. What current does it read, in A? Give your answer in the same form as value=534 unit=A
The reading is value=4 unit=A
